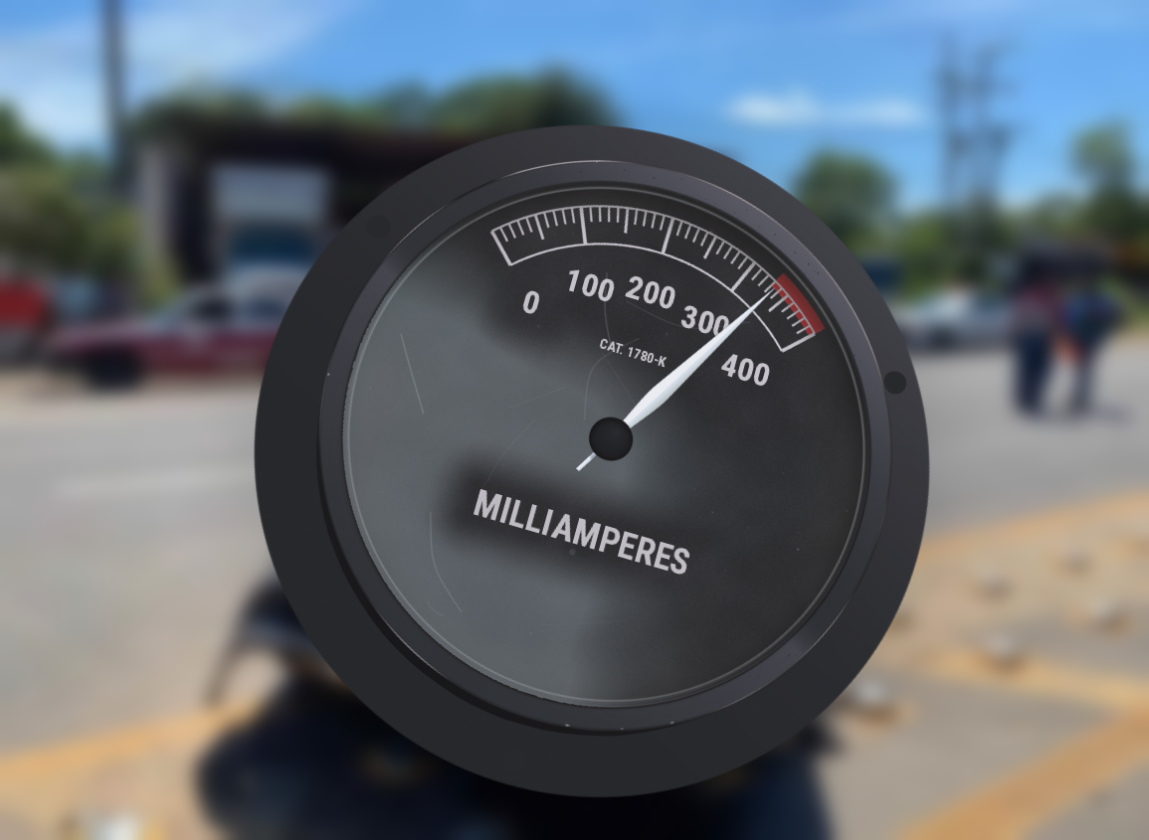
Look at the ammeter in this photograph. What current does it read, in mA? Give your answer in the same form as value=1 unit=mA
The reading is value=335 unit=mA
